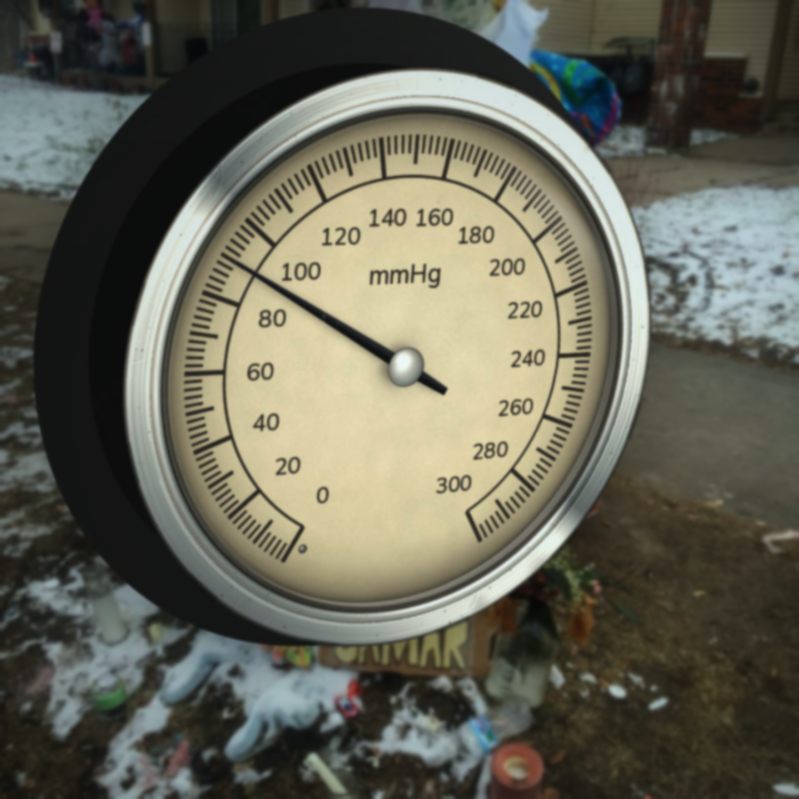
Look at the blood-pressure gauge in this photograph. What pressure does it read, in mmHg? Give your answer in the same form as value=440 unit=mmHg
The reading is value=90 unit=mmHg
